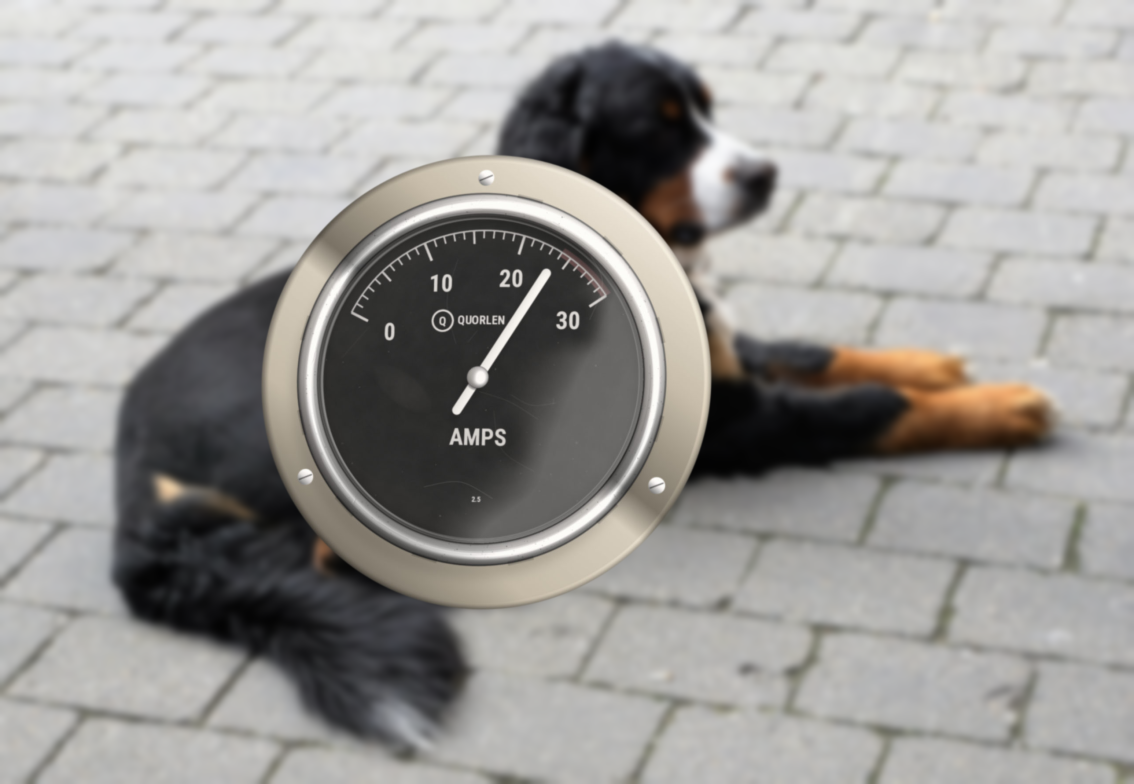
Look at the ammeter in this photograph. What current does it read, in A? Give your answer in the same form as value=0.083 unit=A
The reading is value=24 unit=A
